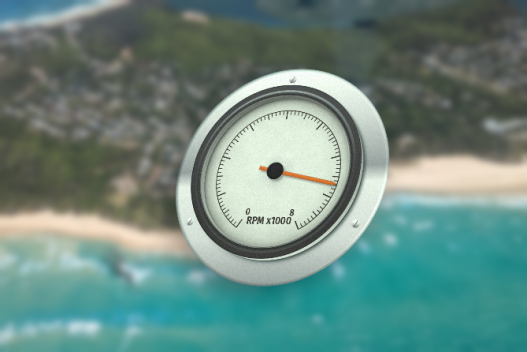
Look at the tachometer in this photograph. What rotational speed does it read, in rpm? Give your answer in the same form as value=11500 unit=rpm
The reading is value=6700 unit=rpm
